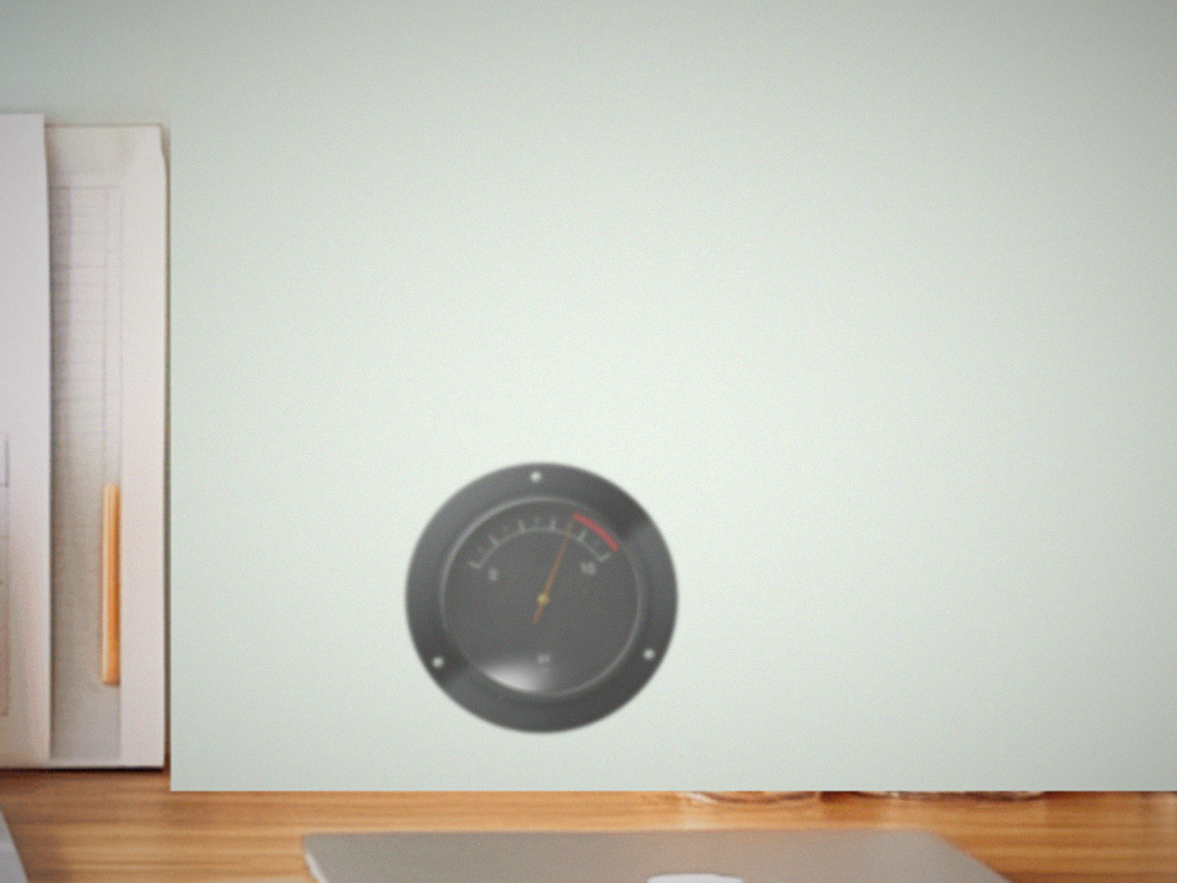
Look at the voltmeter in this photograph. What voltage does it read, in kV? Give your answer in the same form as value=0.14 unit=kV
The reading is value=7 unit=kV
